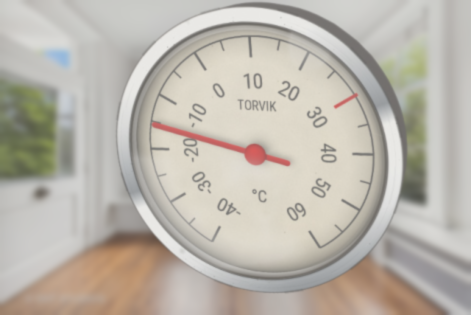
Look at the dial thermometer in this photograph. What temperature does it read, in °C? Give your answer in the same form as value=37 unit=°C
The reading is value=-15 unit=°C
